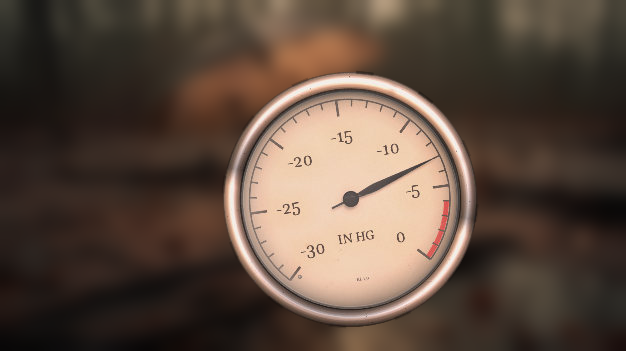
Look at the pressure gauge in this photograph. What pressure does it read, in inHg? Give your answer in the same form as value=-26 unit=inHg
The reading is value=-7 unit=inHg
